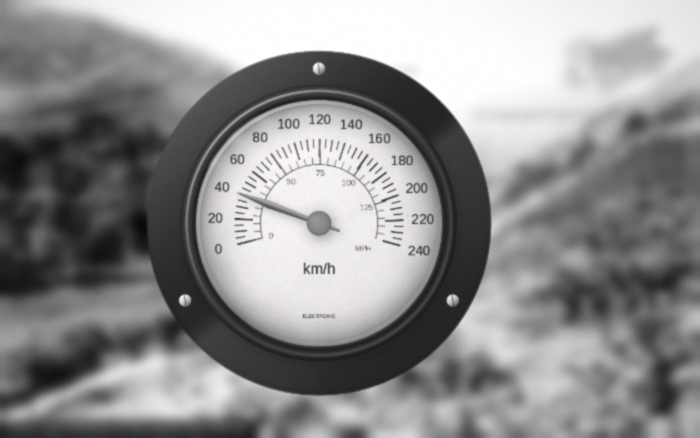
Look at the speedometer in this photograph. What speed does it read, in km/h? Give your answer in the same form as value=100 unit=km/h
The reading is value=40 unit=km/h
